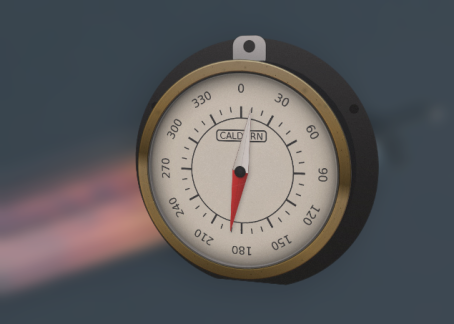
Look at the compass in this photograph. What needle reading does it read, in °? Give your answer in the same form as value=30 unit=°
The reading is value=190 unit=°
